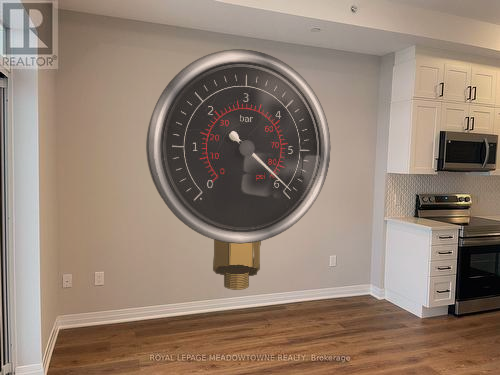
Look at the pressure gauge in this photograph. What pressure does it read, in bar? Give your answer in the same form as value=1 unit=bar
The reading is value=5.9 unit=bar
